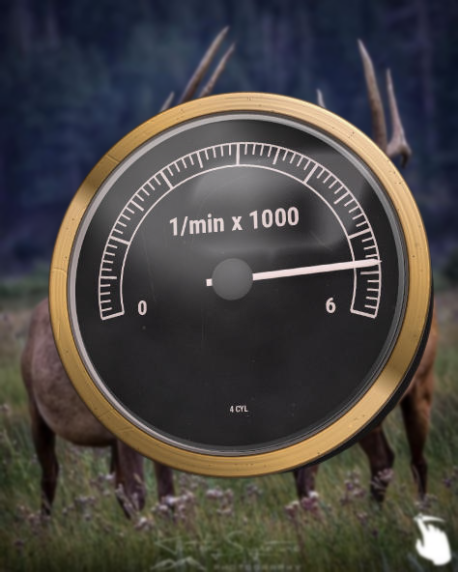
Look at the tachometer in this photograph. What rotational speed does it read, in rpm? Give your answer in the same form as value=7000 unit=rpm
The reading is value=5400 unit=rpm
